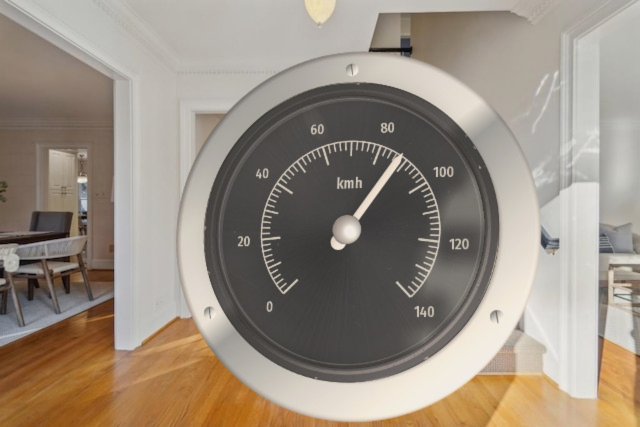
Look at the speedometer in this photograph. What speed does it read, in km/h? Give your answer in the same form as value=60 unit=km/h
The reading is value=88 unit=km/h
